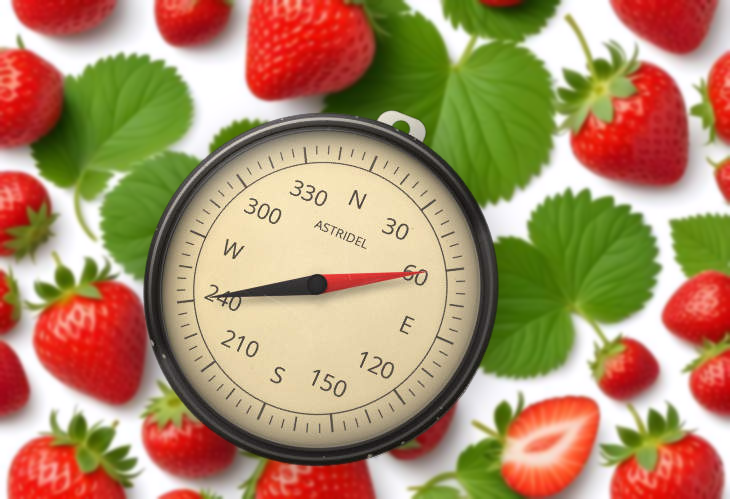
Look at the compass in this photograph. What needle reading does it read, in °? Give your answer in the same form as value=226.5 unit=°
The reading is value=60 unit=°
